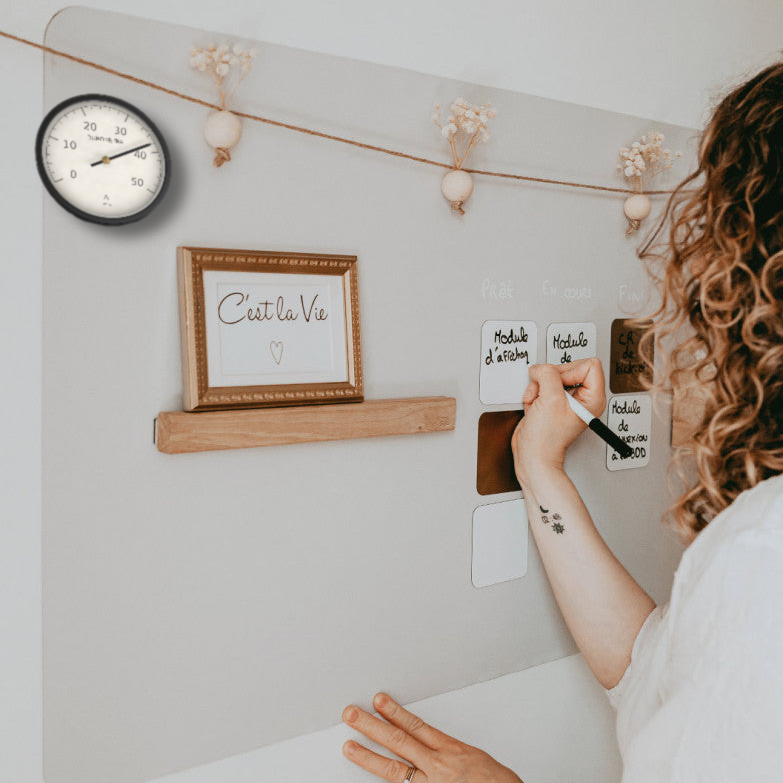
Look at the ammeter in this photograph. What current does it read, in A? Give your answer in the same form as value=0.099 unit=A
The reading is value=38 unit=A
